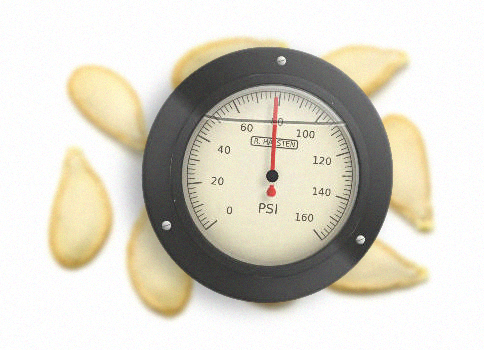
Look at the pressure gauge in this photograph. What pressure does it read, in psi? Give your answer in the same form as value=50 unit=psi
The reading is value=78 unit=psi
